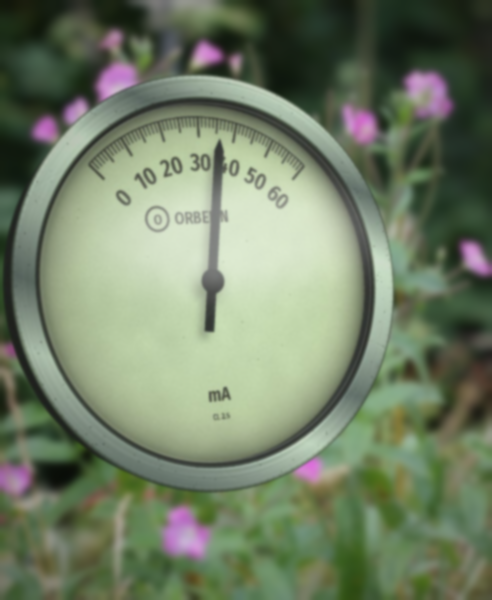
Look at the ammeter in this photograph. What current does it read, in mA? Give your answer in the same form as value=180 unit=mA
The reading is value=35 unit=mA
